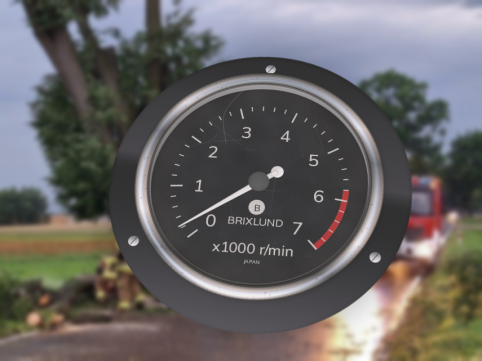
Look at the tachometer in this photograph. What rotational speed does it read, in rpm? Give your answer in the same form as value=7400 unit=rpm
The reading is value=200 unit=rpm
